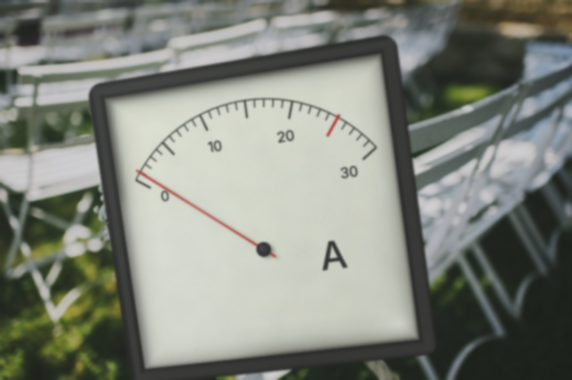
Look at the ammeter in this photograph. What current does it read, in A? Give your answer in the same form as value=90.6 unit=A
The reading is value=1 unit=A
